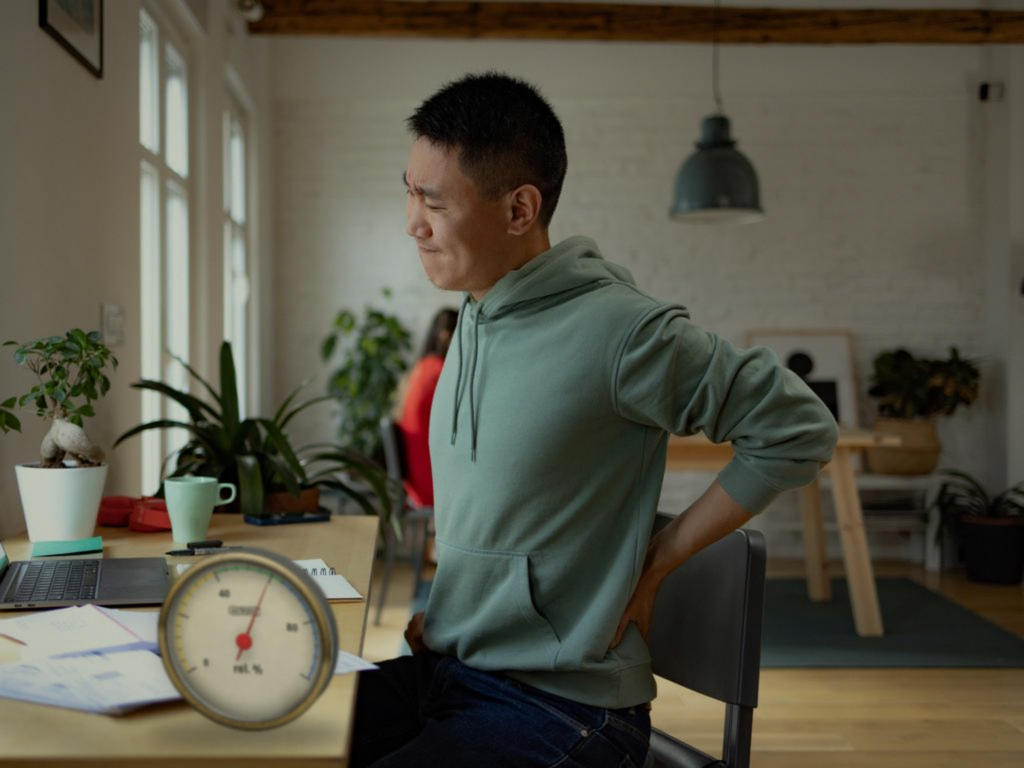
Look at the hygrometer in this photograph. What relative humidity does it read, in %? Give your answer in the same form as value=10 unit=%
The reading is value=60 unit=%
